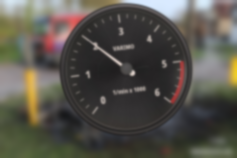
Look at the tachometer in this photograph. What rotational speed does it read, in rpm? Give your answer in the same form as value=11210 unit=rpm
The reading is value=2000 unit=rpm
